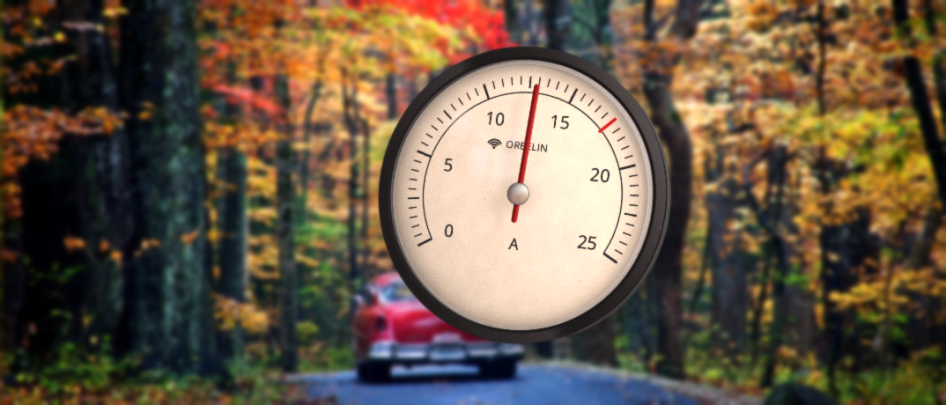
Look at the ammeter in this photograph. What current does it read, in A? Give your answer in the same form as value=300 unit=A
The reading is value=13 unit=A
